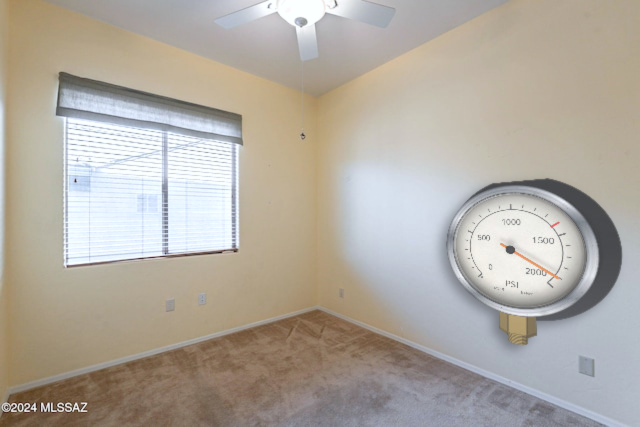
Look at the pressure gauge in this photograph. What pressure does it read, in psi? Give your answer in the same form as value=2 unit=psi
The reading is value=1900 unit=psi
